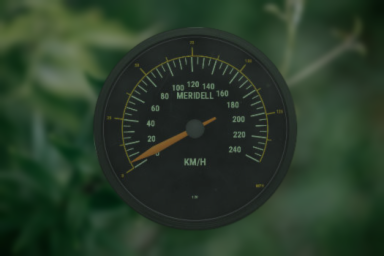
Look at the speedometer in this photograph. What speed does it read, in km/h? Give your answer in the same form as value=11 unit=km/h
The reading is value=5 unit=km/h
